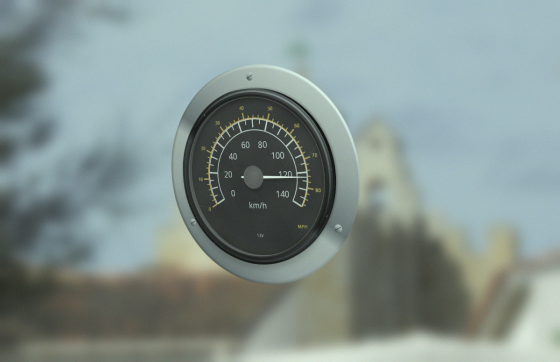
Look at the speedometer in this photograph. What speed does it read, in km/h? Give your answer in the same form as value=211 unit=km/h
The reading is value=122.5 unit=km/h
